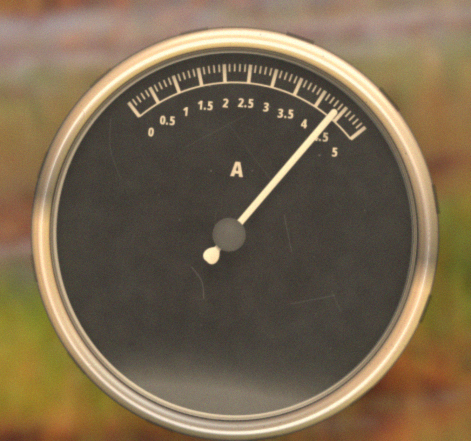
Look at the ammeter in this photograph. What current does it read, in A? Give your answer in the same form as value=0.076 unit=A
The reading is value=4.4 unit=A
